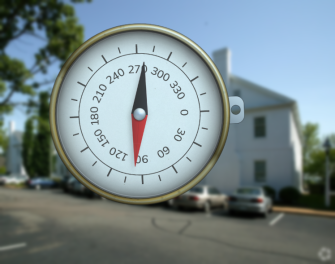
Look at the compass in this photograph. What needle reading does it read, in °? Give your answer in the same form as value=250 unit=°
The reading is value=97.5 unit=°
